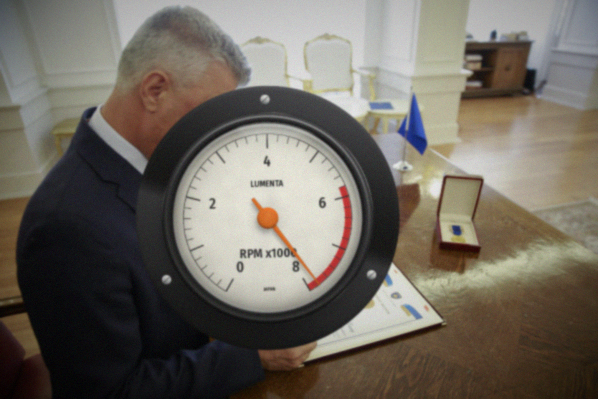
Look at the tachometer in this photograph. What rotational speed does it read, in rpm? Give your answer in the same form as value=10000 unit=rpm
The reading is value=7800 unit=rpm
